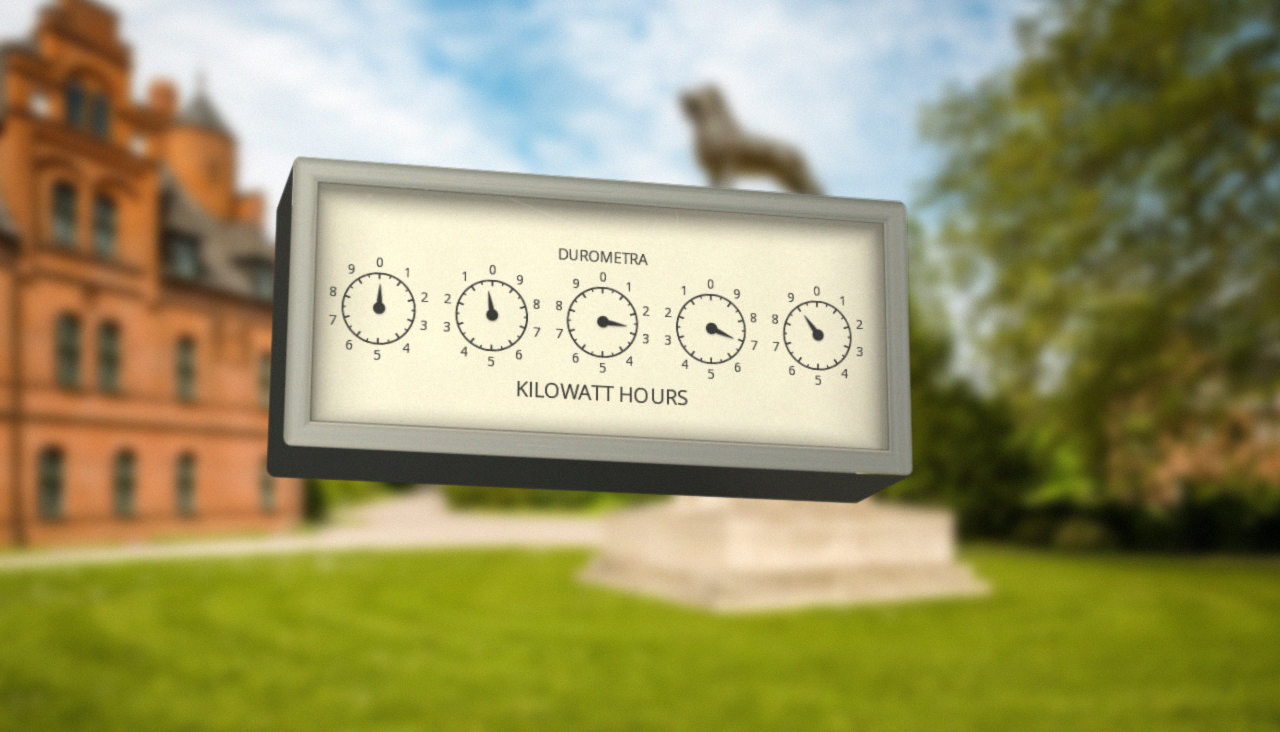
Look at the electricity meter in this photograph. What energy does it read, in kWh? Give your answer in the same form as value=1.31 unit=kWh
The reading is value=269 unit=kWh
